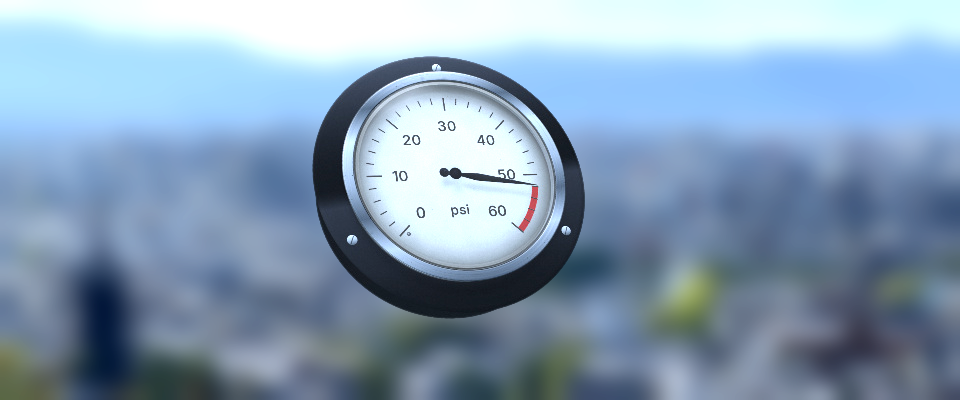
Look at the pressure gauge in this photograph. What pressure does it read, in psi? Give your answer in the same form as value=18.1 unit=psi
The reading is value=52 unit=psi
